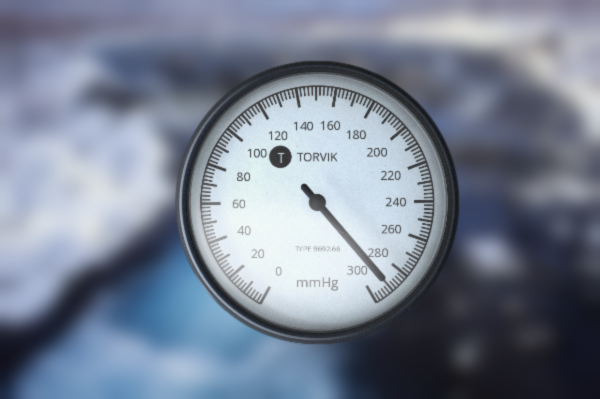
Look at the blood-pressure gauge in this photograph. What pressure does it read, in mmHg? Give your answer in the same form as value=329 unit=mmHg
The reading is value=290 unit=mmHg
